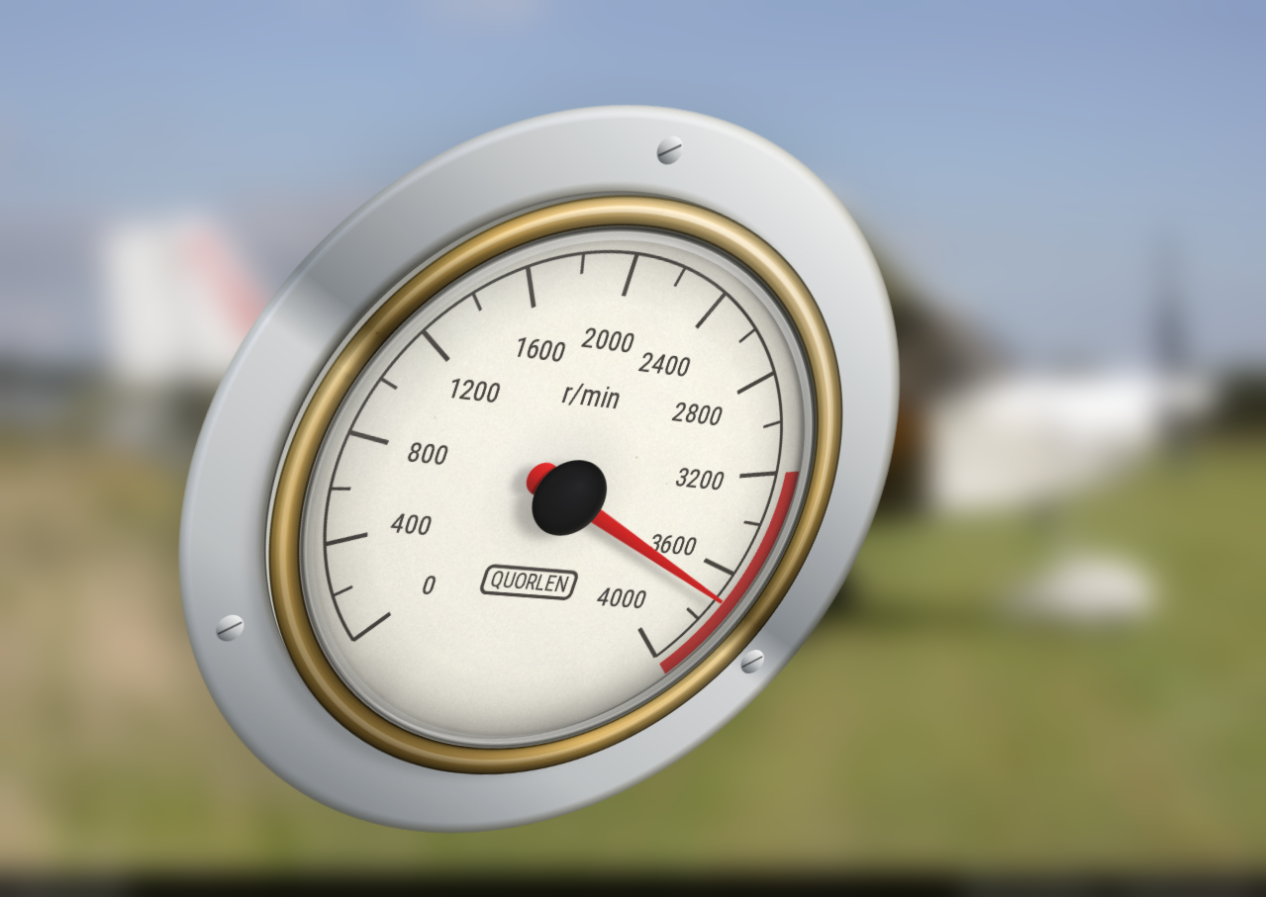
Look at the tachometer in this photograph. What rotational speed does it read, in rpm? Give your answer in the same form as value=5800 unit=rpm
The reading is value=3700 unit=rpm
